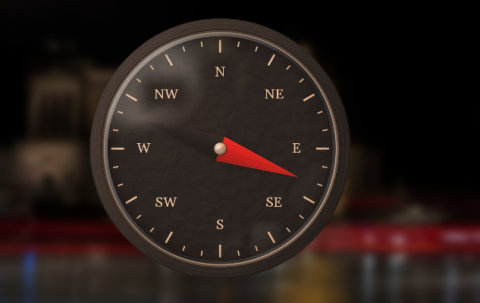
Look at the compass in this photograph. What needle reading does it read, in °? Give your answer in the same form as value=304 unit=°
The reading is value=110 unit=°
